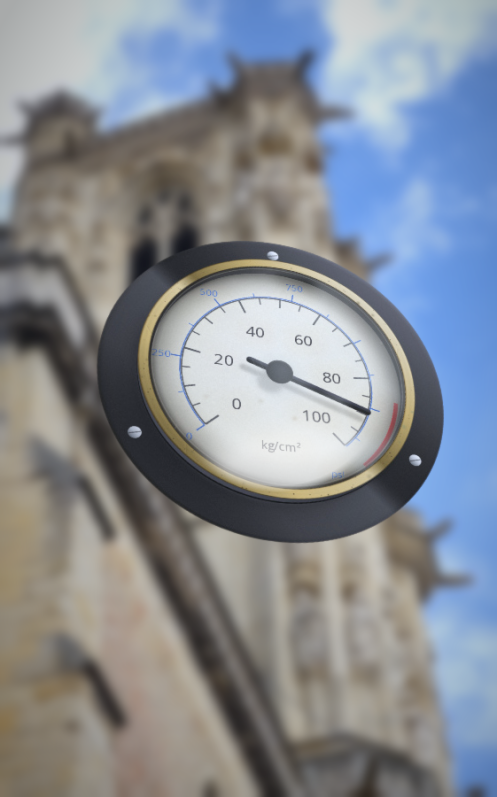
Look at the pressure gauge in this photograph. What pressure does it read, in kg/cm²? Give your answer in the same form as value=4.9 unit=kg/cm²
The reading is value=90 unit=kg/cm²
